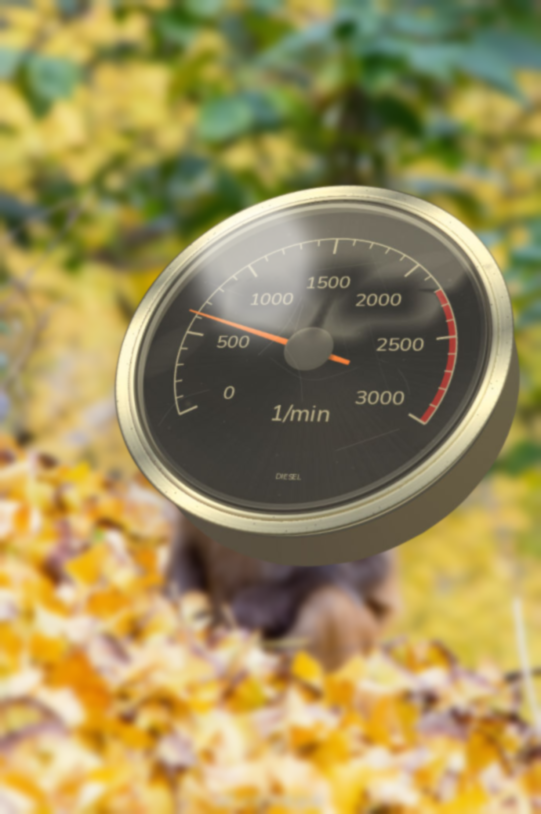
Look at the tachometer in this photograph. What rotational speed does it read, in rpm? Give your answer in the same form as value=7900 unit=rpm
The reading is value=600 unit=rpm
